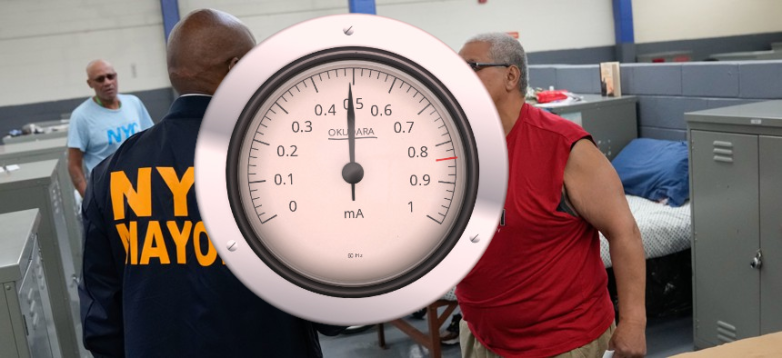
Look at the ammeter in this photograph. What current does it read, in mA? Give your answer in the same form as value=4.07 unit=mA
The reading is value=0.49 unit=mA
